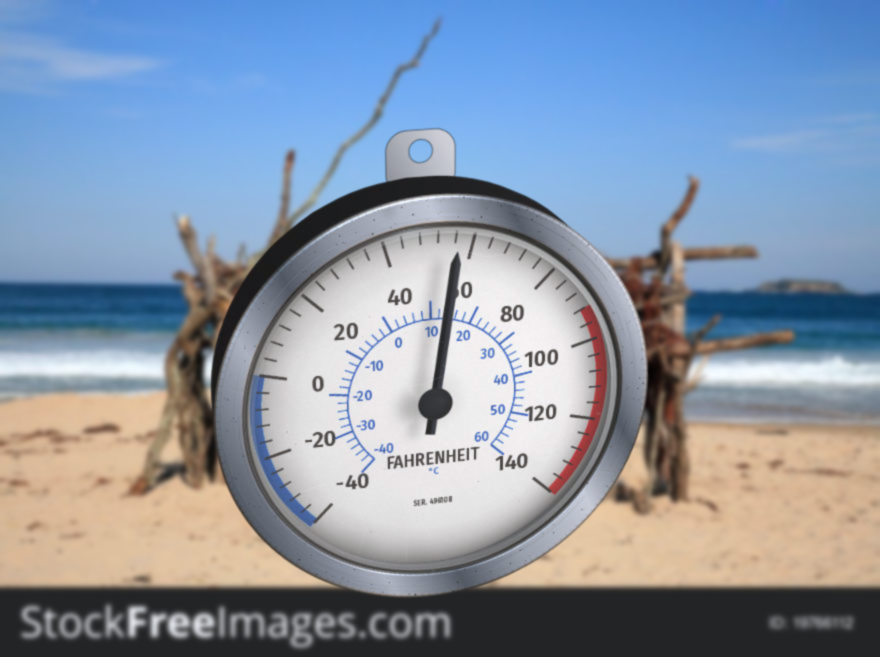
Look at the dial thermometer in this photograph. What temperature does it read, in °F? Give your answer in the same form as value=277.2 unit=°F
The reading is value=56 unit=°F
